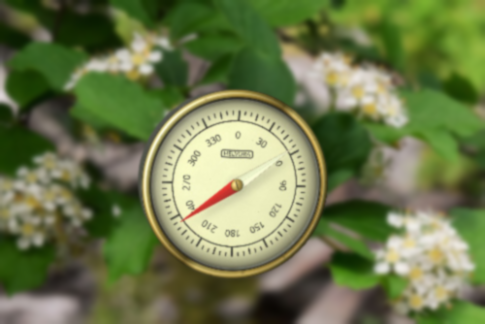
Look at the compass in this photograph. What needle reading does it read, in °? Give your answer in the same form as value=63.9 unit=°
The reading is value=235 unit=°
